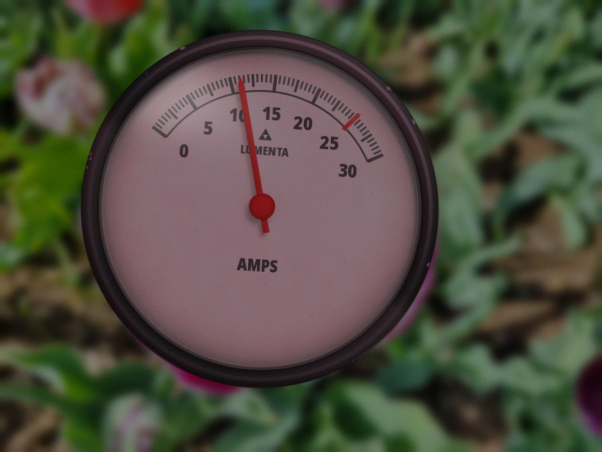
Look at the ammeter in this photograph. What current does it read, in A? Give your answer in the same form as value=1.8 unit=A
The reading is value=11 unit=A
